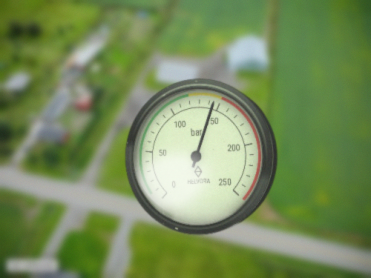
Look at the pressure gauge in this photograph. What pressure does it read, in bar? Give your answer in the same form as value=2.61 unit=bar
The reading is value=145 unit=bar
